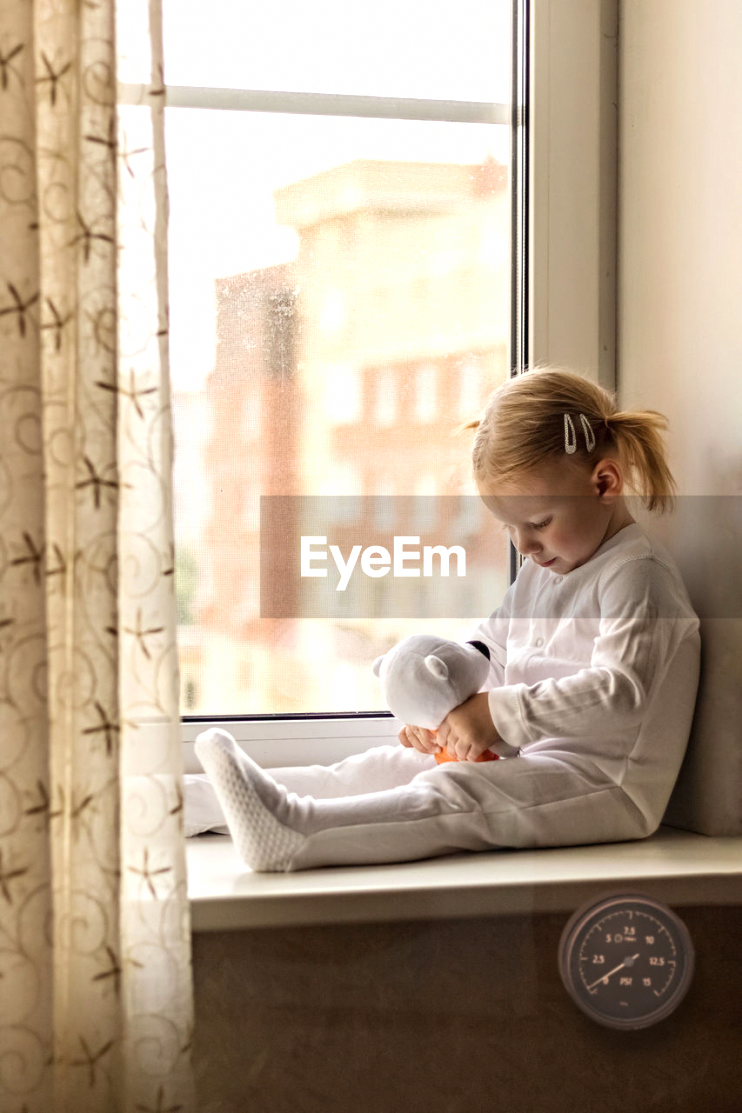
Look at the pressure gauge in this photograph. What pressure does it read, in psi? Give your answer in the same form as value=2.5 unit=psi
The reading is value=0.5 unit=psi
